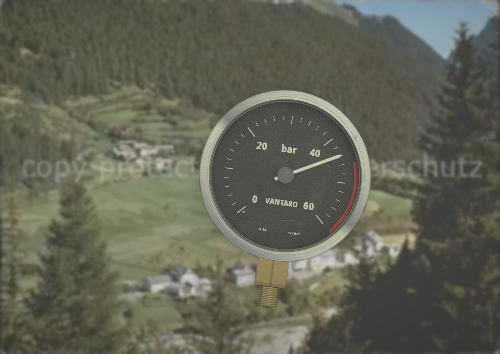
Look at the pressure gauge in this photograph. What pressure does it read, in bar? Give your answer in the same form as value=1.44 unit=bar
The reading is value=44 unit=bar
